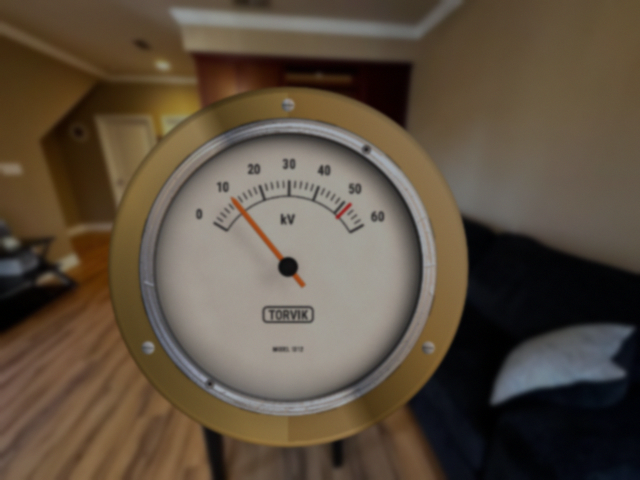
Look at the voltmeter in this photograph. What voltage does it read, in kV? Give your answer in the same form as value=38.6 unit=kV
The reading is value=10 unit=kV
